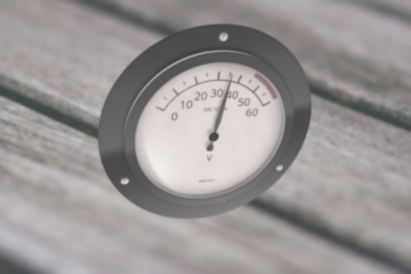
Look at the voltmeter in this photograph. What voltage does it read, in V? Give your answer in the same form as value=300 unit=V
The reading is value=35 unit=V
